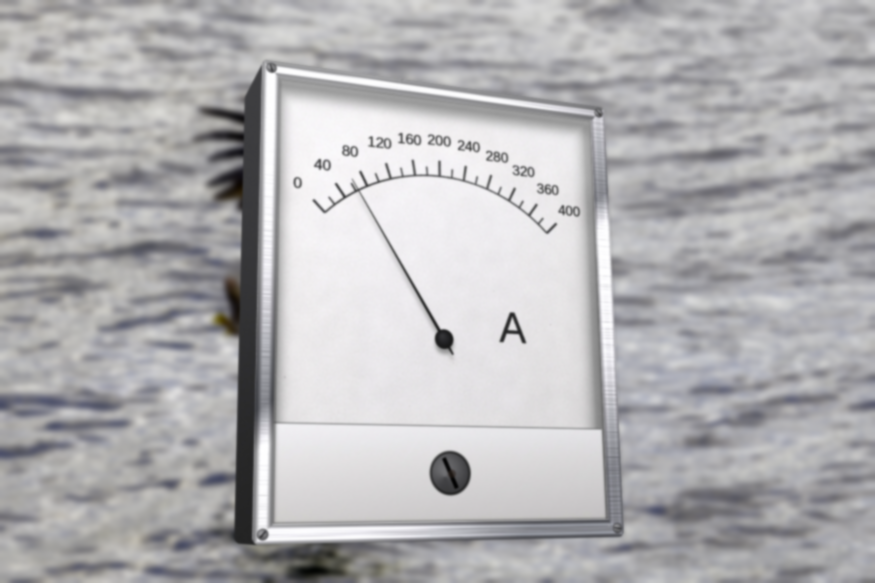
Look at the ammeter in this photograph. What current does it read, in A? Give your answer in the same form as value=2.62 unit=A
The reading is value=60 unit=A
